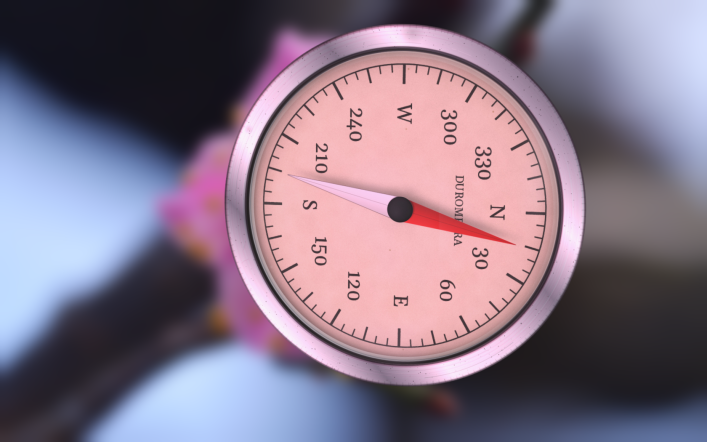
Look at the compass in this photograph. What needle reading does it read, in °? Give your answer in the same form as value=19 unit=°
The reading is value=15 unit=°
